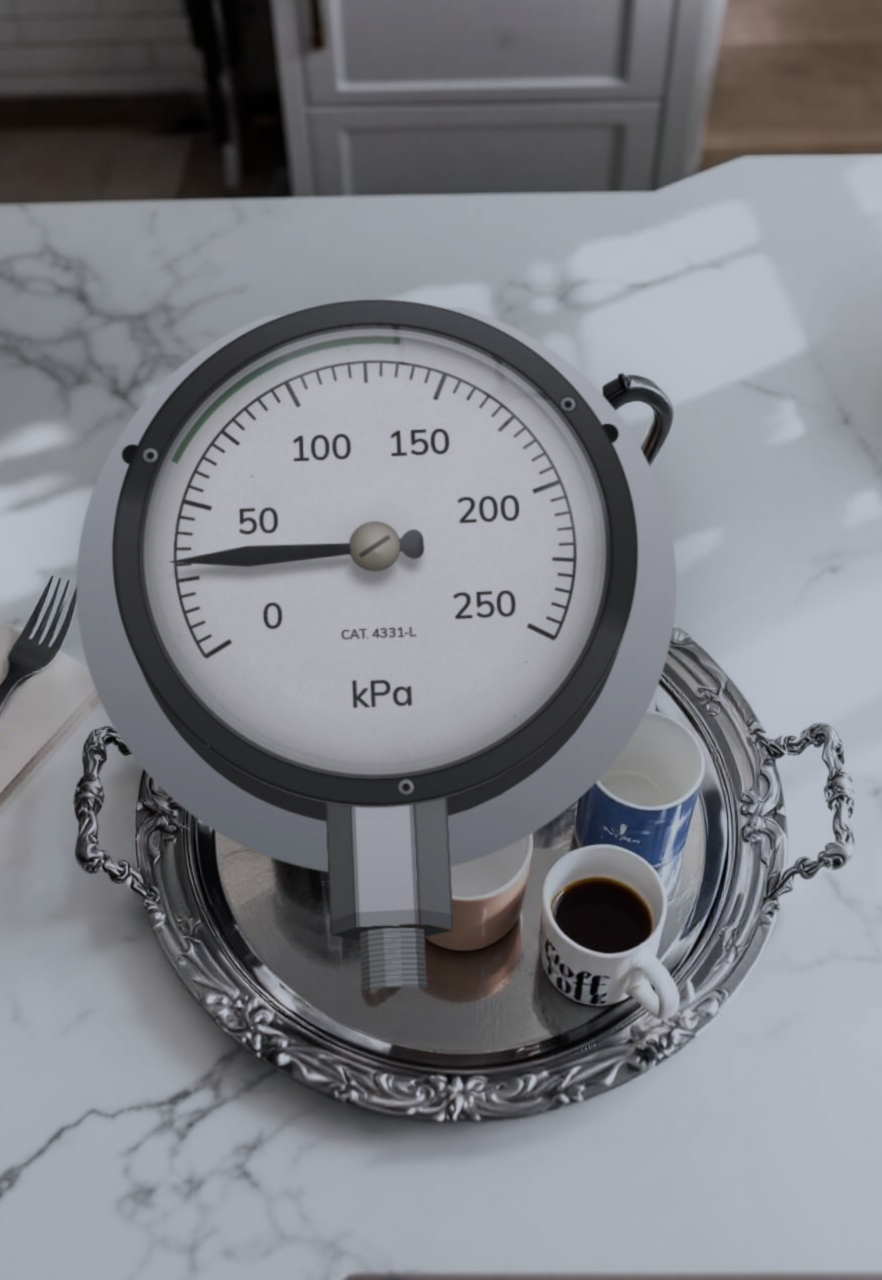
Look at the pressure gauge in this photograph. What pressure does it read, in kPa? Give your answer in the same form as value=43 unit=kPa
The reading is value=30 unit=kPa
